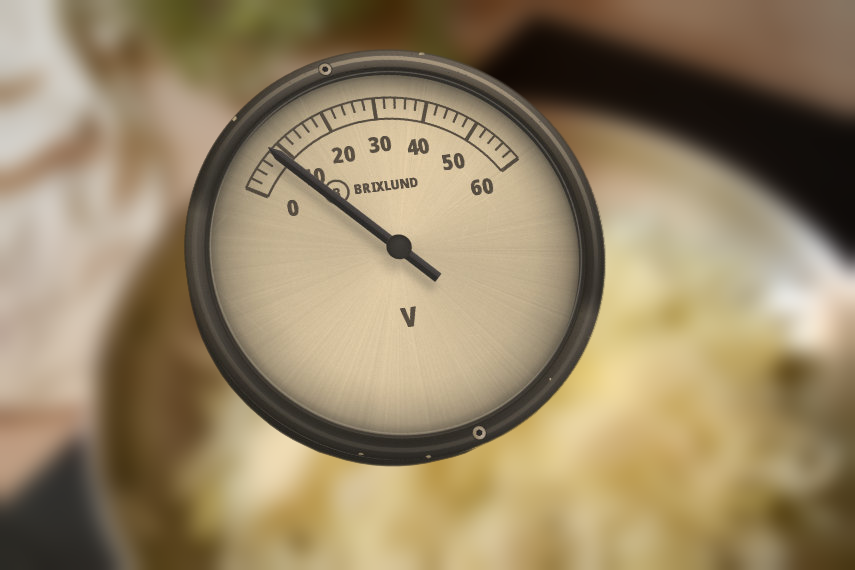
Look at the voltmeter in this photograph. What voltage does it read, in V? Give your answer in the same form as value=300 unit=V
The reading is value=8 unit=V
